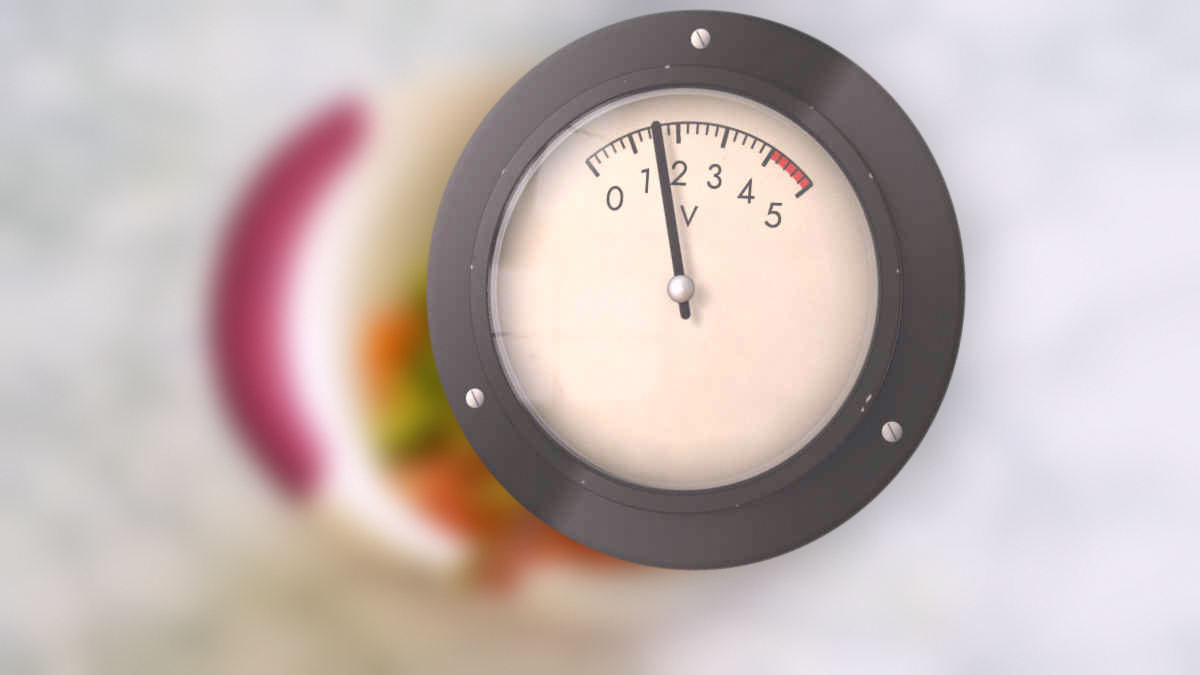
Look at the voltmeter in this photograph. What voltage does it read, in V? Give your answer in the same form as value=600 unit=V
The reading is value=1.6 unit=V
